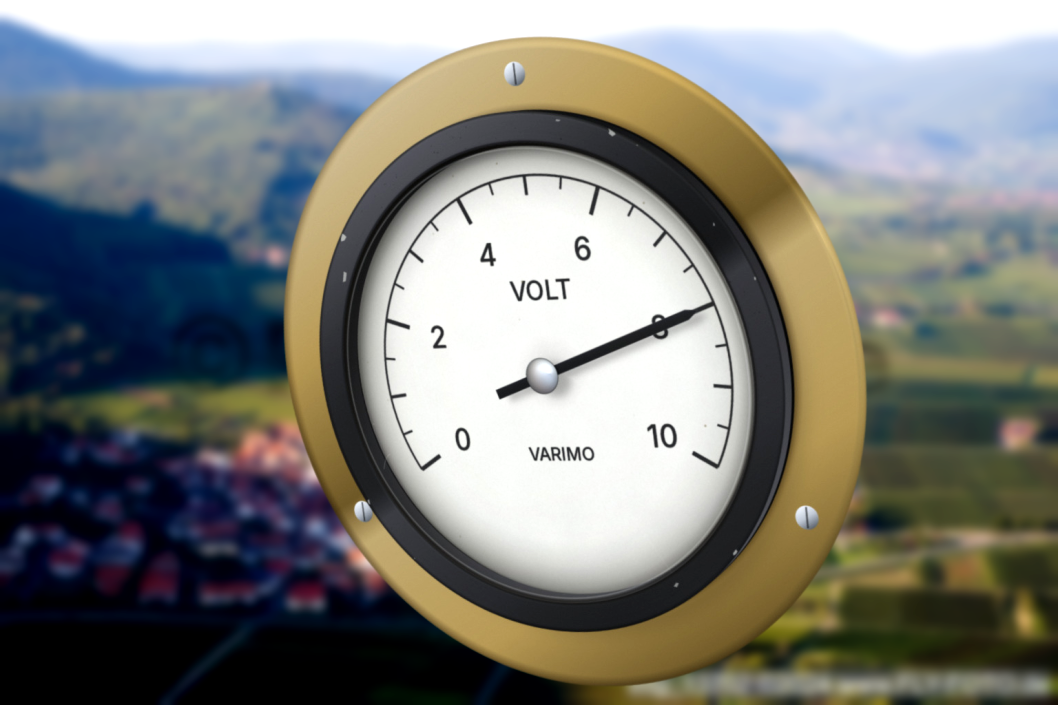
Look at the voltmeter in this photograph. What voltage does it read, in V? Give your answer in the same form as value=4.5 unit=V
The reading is value=8 unit=V
